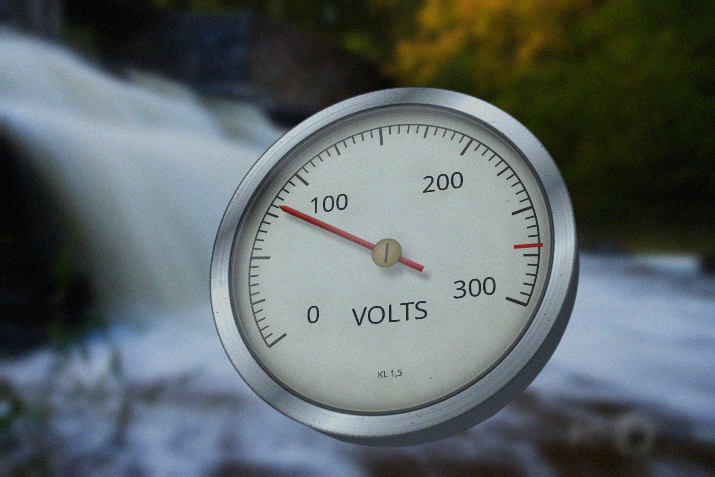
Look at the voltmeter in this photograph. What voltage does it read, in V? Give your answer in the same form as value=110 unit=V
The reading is value=80 unit=V
